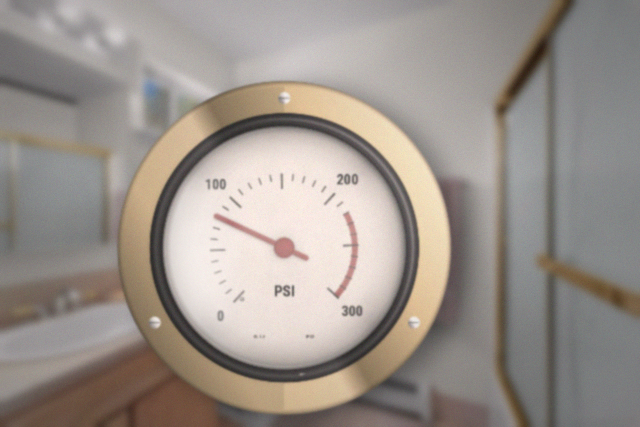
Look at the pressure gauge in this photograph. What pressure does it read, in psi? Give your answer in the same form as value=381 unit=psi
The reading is value=80 unit=psi
